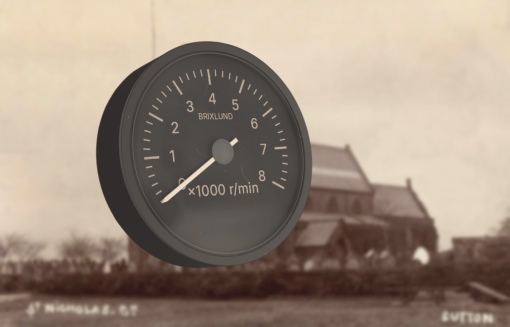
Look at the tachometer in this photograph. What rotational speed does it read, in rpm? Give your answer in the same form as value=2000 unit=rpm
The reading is value=0 unit=rpm
